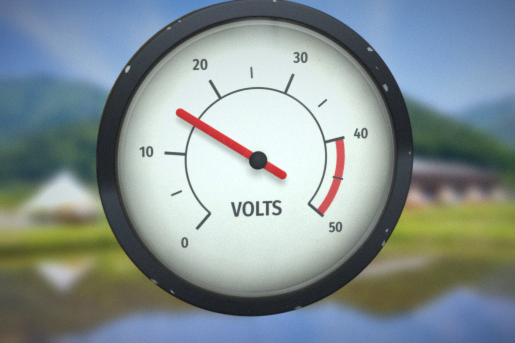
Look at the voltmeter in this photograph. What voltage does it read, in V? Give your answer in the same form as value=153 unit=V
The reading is value=15 unit=V
